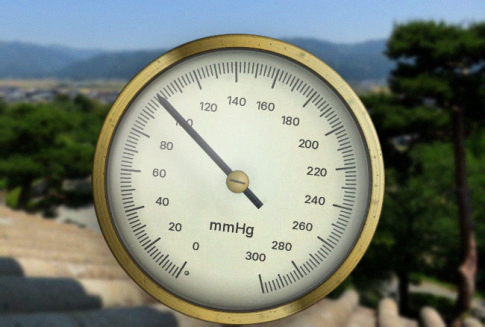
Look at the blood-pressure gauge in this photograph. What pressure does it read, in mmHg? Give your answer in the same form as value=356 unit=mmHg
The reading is value=100 unit=mmHg
